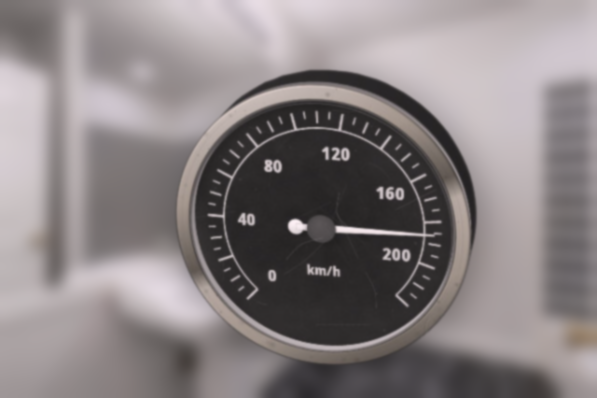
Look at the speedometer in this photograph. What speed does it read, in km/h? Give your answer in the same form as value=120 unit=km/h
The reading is value=185 unit=km/h
